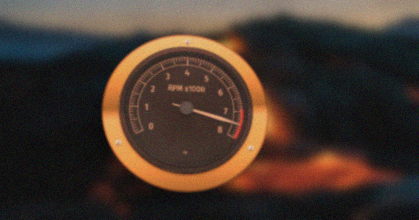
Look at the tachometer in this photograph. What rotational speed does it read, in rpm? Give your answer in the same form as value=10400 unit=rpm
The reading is value=7500 unit=rpm
